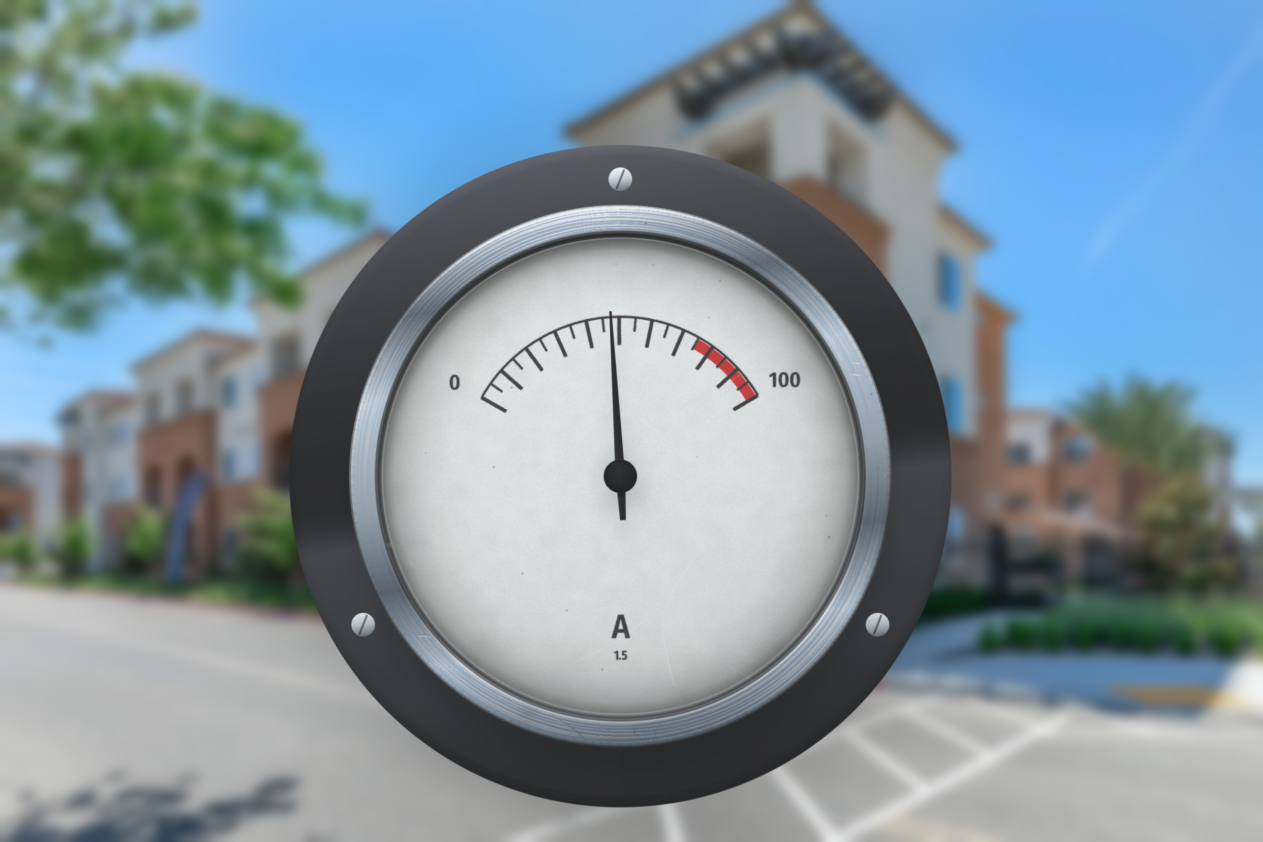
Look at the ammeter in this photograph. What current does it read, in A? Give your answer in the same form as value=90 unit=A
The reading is value=47.5 unit=A
